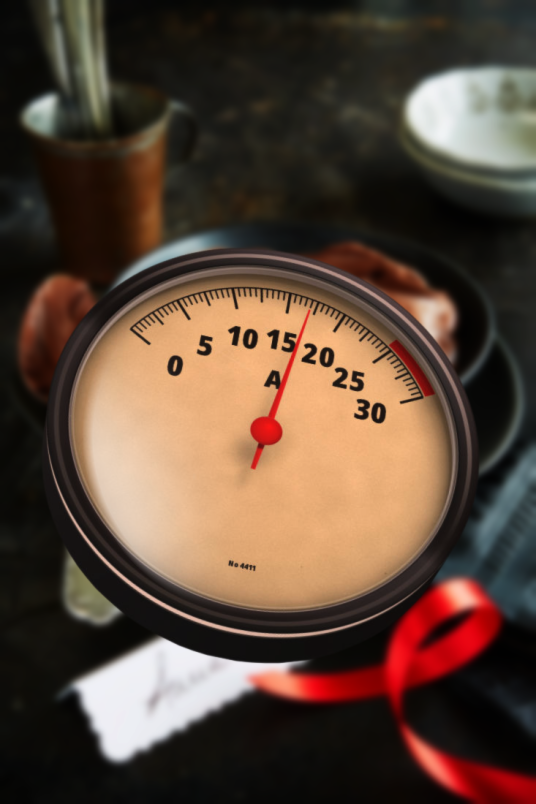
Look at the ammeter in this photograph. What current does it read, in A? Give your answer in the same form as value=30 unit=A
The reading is value=17 unit=A
